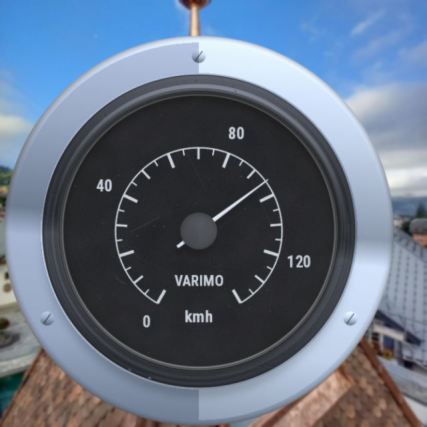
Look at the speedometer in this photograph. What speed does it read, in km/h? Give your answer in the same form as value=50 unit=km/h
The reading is value=95 unit=km/h
